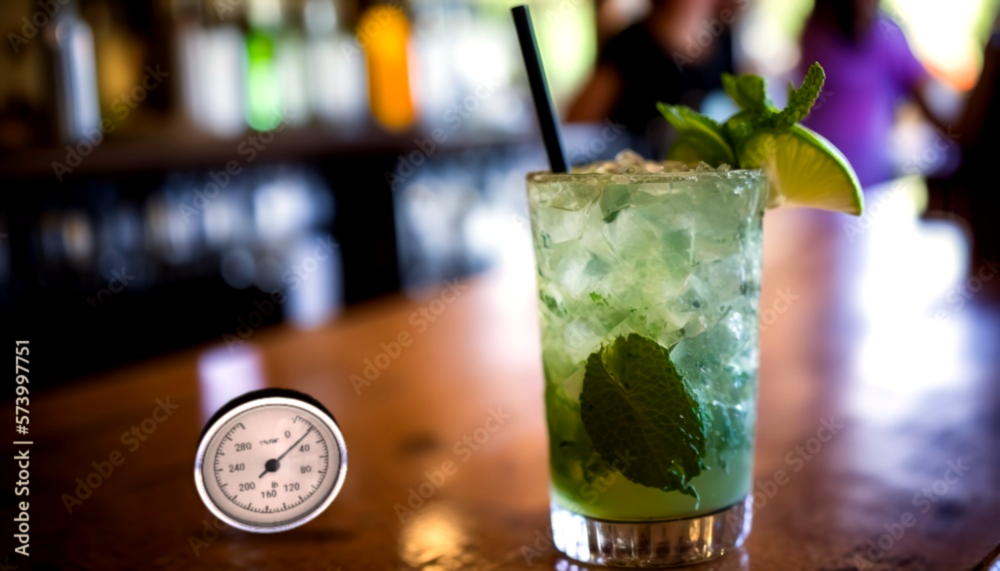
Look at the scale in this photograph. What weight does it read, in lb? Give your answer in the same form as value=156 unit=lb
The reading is value=20 unit=lb
